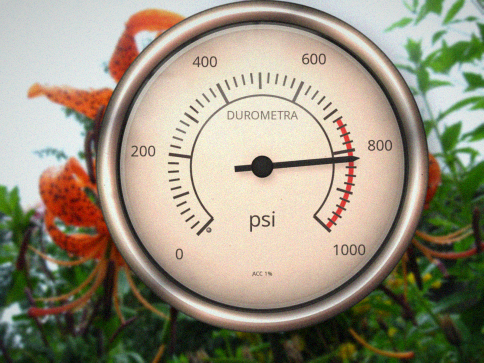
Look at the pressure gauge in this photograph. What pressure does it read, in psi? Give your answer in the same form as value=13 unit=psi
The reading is value=820 unit=psi
